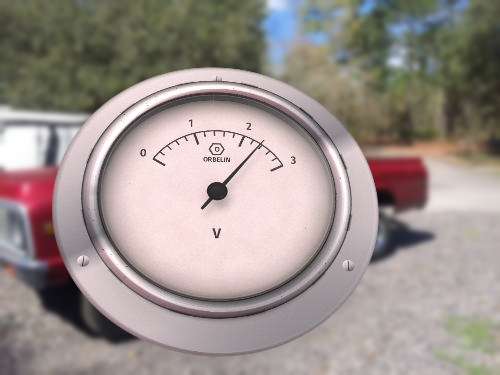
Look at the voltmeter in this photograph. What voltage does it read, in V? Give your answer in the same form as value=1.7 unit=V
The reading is value=2.4 unit=V
